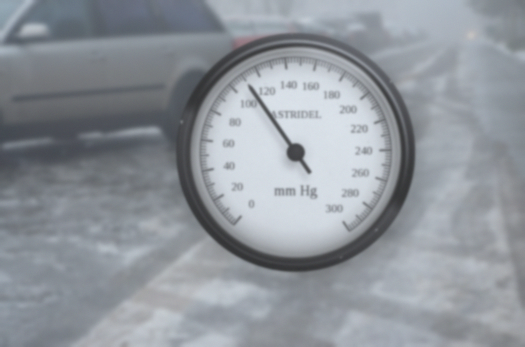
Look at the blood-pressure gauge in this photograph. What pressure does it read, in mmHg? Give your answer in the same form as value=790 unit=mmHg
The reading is value=110 unit=mmHg
